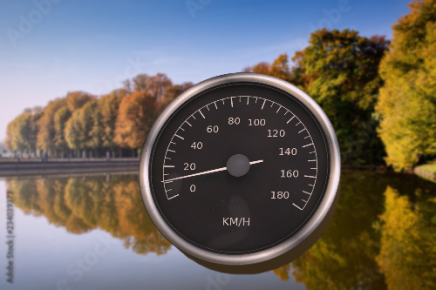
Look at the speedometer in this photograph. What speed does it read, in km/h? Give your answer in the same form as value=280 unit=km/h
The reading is value=10 unit=km/h
